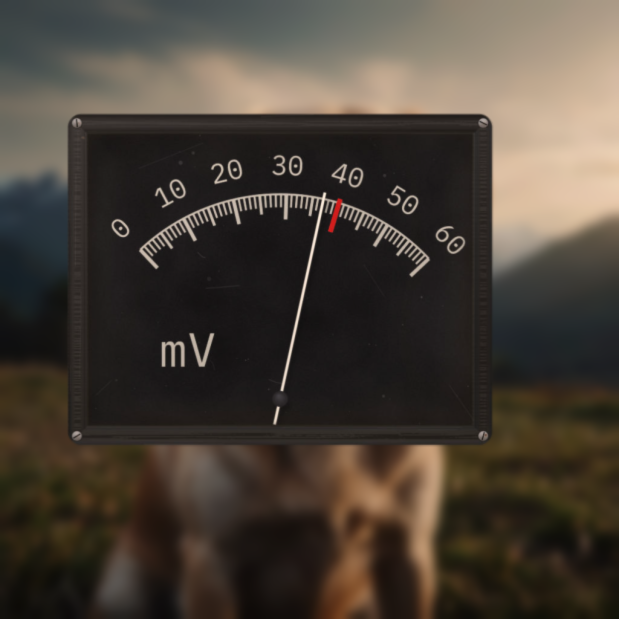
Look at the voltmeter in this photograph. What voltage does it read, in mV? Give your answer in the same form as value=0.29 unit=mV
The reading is value=37 unit=mV
